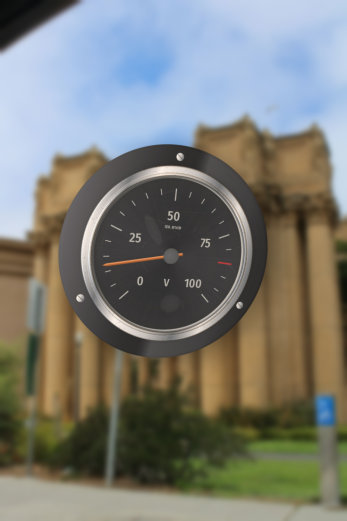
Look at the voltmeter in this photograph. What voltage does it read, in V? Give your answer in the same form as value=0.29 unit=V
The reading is value=12.5 unit=V
